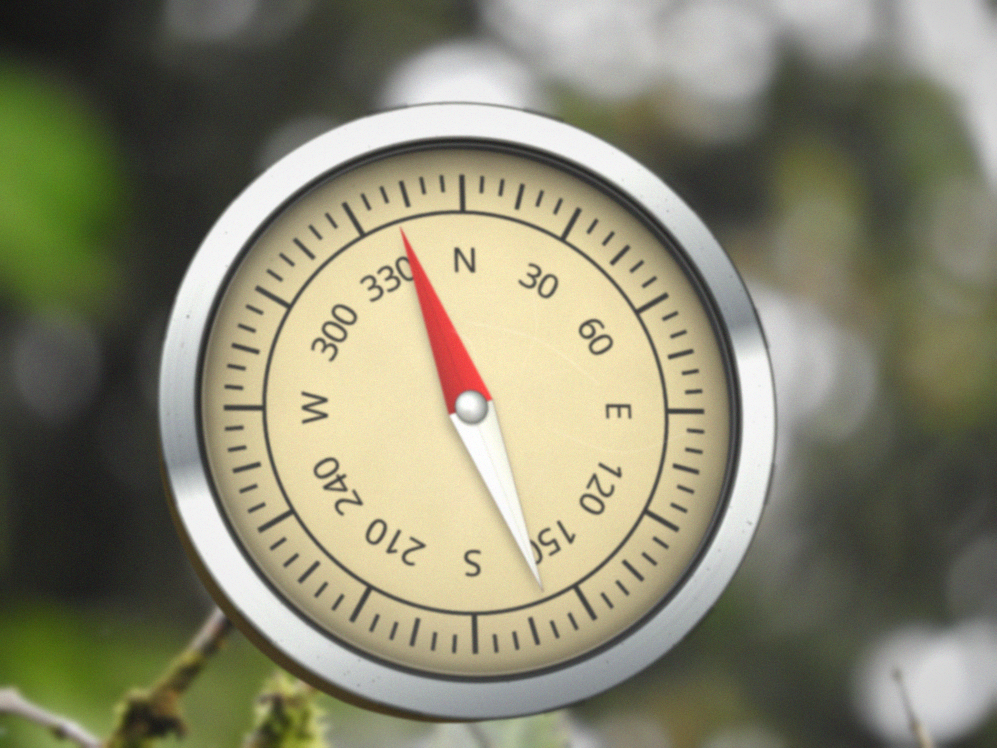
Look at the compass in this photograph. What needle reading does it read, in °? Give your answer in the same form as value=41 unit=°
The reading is value=340 unit=°
